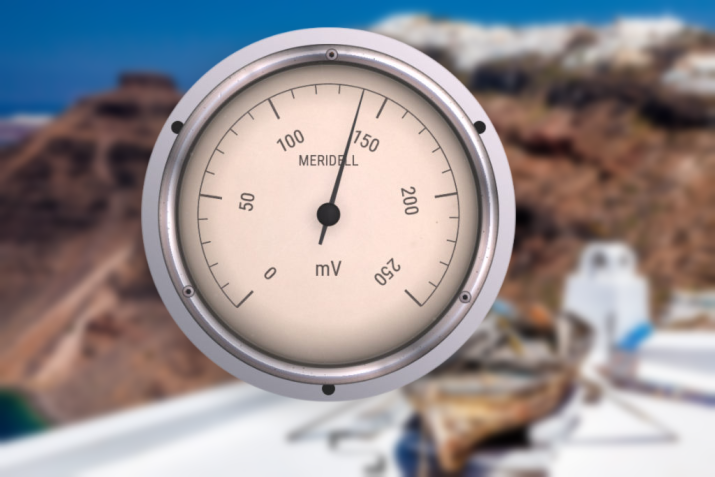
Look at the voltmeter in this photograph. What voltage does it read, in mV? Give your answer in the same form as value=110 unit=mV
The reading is value=140 unit=mV
